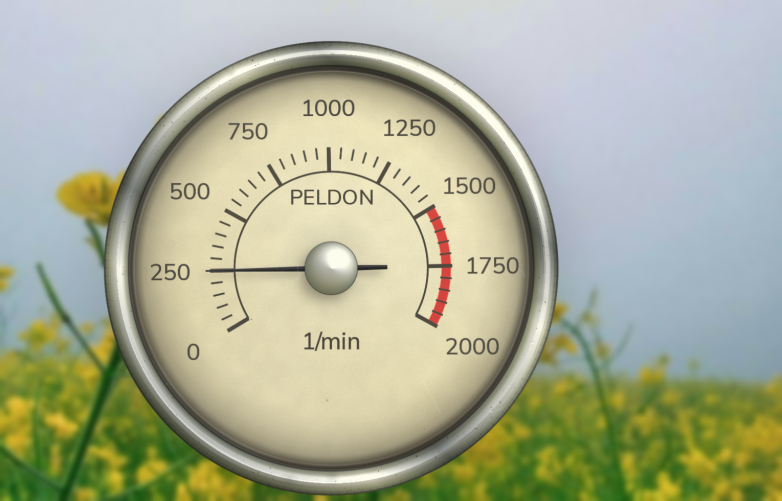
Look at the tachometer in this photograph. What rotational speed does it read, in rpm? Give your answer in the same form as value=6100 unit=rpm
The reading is value=250 unit=rpm
